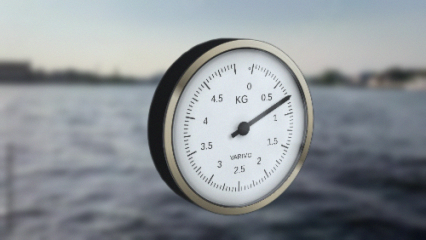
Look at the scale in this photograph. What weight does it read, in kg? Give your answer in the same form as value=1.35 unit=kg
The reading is value=0.75 unit=kg
